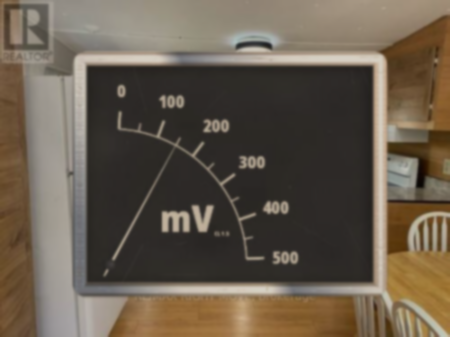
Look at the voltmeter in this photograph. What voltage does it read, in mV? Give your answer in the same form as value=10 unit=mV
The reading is value=150 unit=mV
